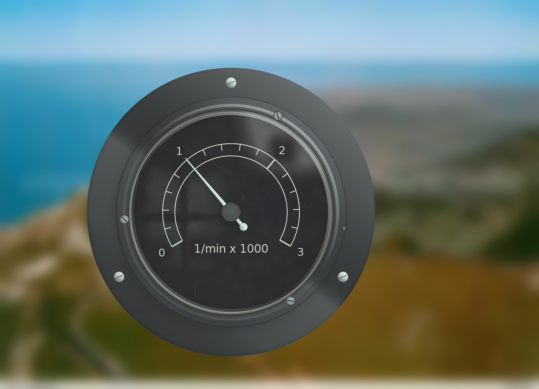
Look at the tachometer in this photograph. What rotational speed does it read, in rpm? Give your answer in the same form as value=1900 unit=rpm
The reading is value=1000 unit=rpm
